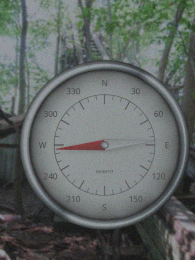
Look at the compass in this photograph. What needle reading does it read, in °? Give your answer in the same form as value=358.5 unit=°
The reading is value=265 unit=°
